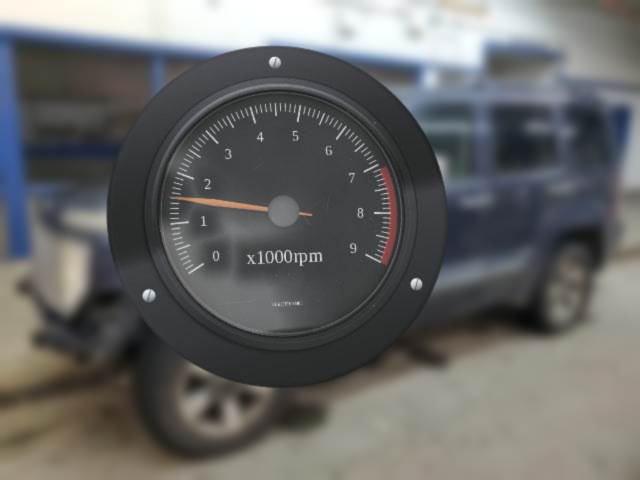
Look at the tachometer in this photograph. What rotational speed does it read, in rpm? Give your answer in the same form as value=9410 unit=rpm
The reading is value=1500 unit=rpm
